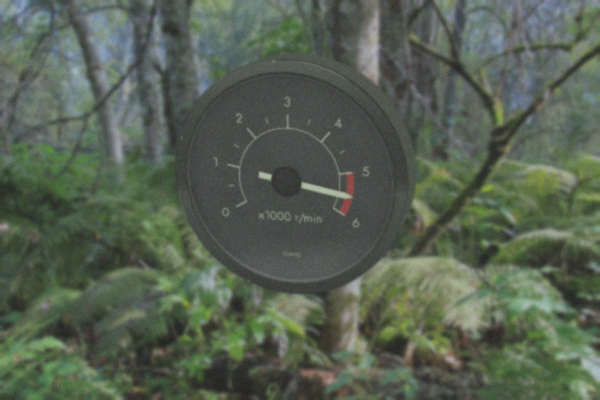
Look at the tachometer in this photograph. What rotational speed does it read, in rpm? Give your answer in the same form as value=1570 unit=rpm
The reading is value=5500 unit=rpm
